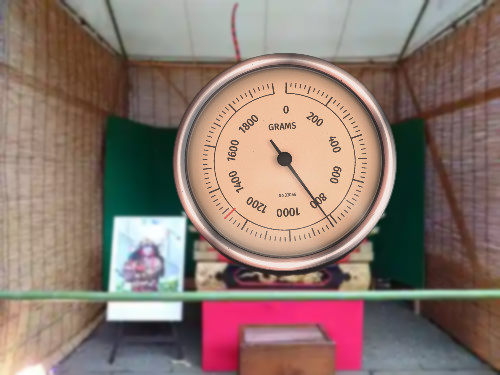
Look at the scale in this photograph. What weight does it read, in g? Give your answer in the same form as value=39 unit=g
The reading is value=820 unit=g
